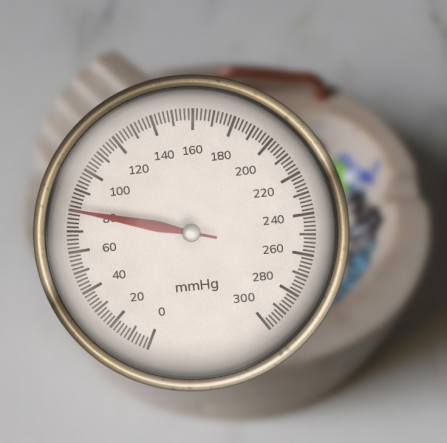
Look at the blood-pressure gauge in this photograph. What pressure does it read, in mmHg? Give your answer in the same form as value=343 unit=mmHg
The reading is value=80 unit=mmHg
